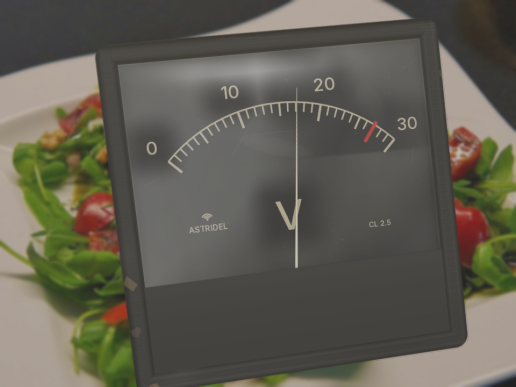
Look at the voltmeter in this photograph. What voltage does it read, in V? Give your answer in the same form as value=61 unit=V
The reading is value=17 unit=V
